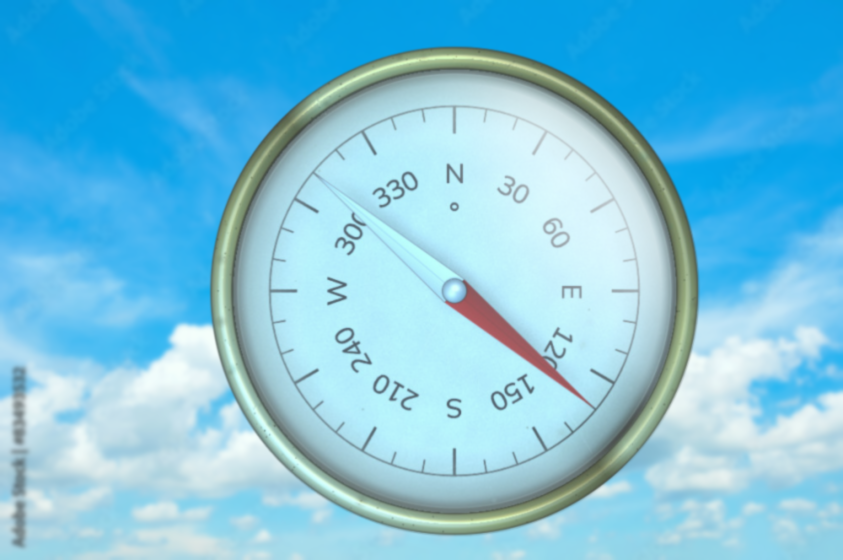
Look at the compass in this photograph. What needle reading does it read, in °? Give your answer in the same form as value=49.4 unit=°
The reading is value=130 unit=°
